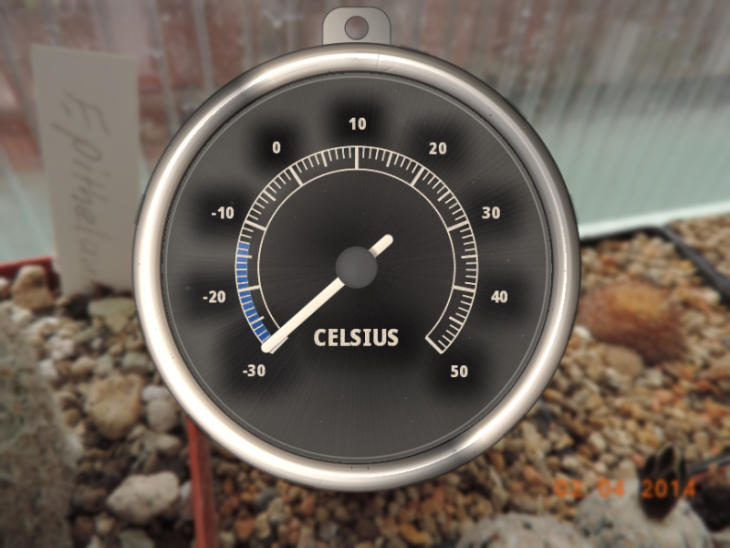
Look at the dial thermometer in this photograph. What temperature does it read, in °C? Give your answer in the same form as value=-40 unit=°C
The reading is value=-29 unit=°C
